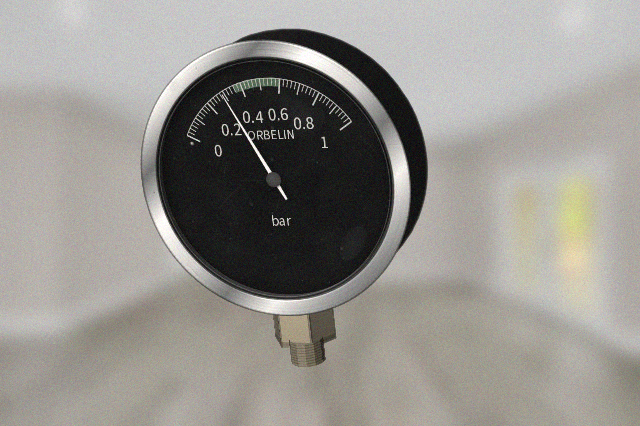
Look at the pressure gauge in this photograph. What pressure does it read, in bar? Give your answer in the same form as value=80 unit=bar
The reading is value=0.3 unit=bar
